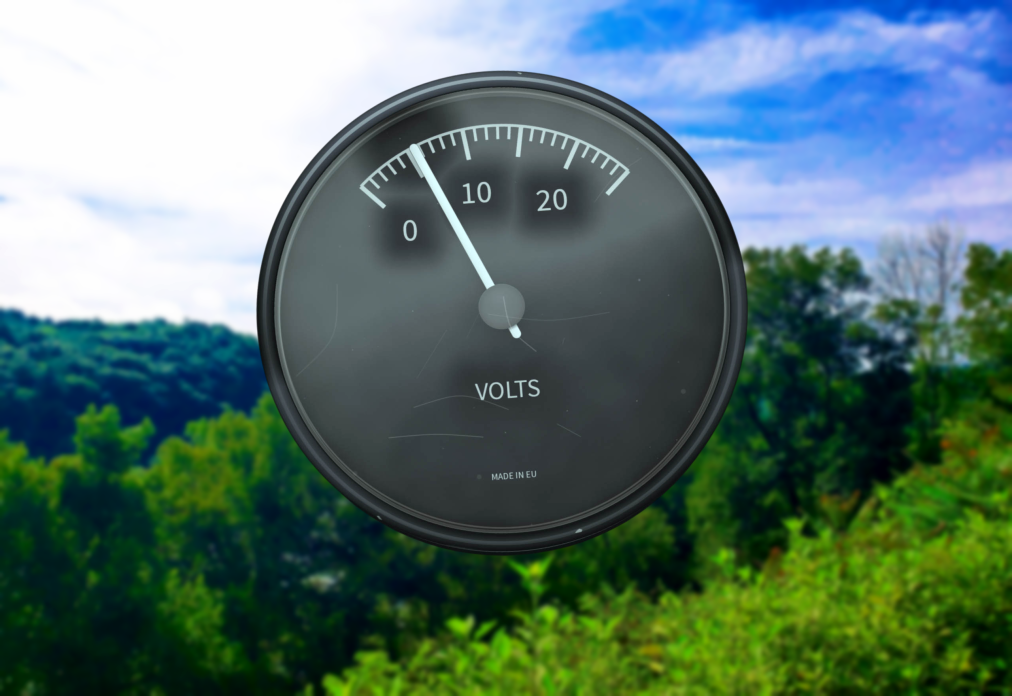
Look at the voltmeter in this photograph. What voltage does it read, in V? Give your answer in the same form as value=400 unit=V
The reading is value=5.5 unit=V
